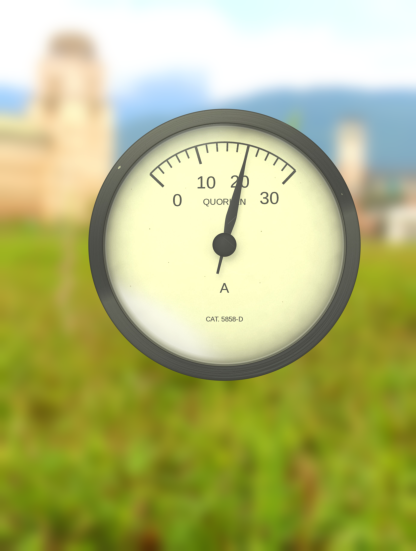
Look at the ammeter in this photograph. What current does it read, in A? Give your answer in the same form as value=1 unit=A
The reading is value=20 unit=A
